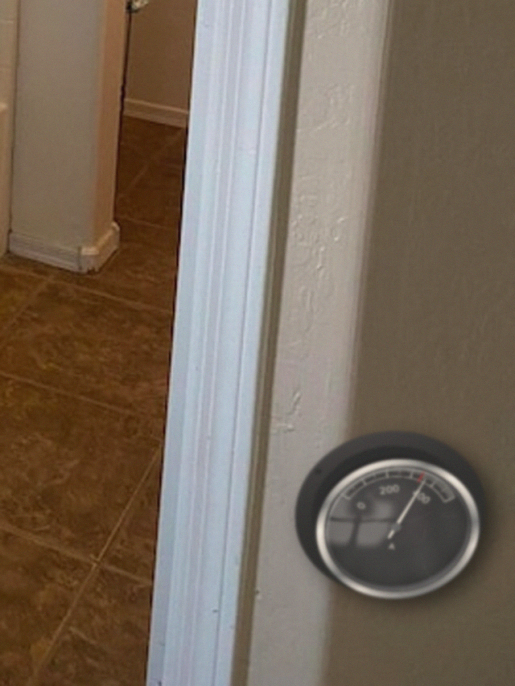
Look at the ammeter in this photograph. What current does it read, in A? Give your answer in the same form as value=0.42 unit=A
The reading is value=350 unit=A
